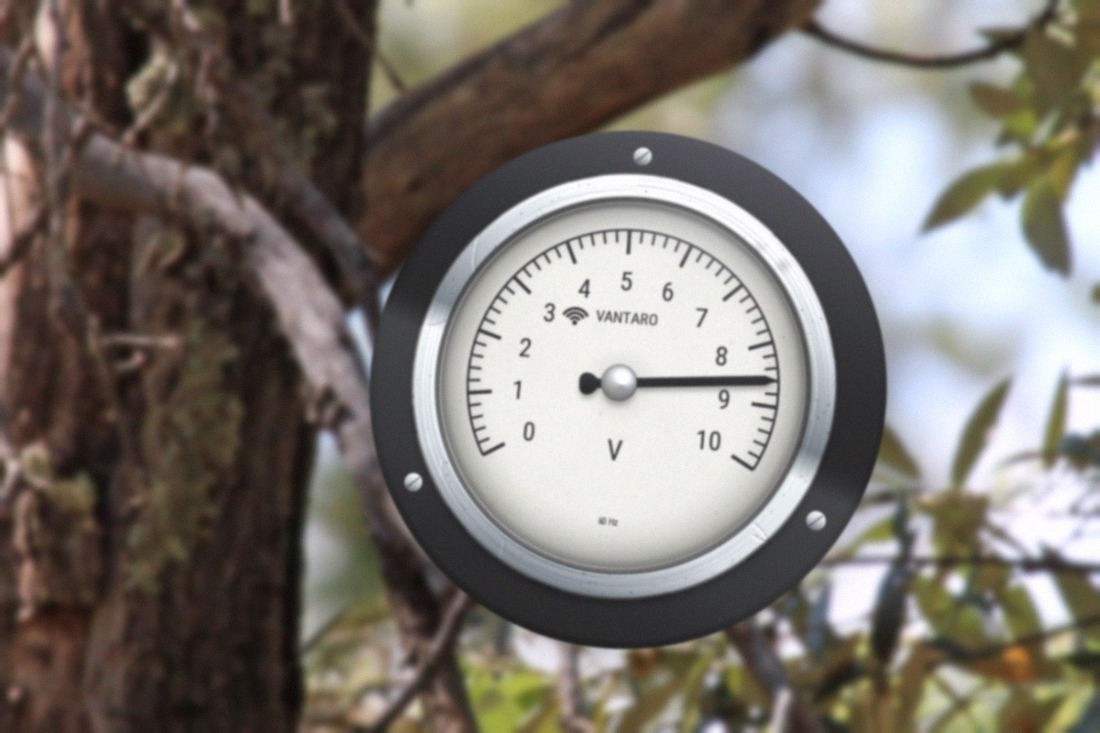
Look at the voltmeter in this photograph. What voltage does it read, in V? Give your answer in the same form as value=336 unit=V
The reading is value=8.6 unit=V
